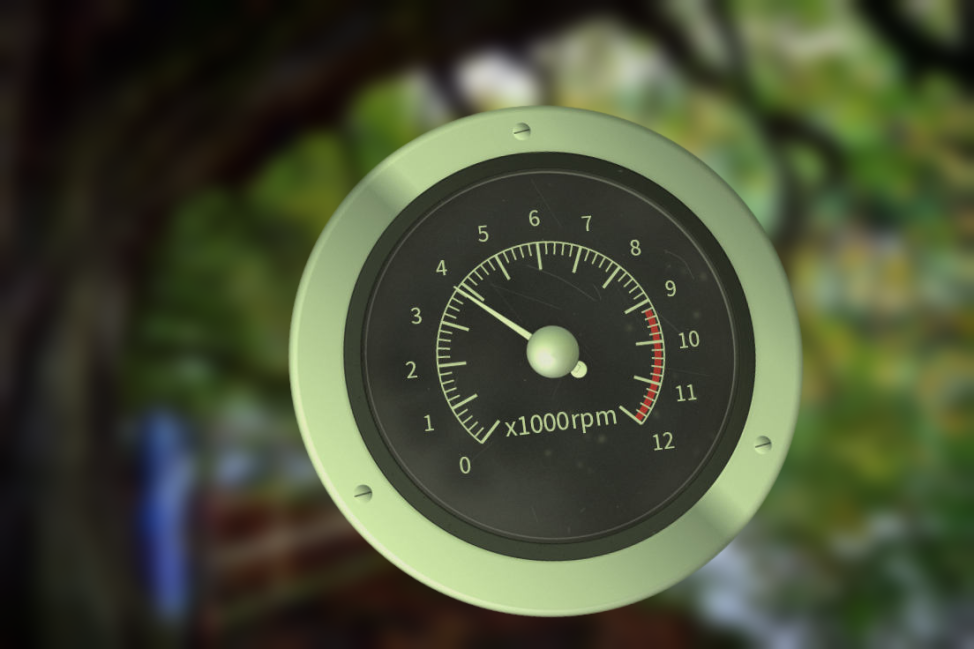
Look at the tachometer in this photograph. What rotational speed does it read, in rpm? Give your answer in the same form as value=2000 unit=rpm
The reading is value=3800 unit=rpm
